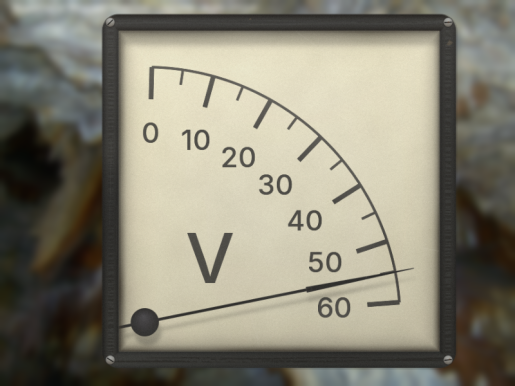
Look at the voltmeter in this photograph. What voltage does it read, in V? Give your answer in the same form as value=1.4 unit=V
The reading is value=55 unit=V
